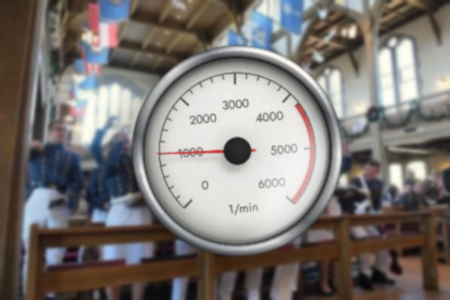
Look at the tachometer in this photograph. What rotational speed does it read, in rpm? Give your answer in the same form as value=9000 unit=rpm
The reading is value=1000 unit=rpm
